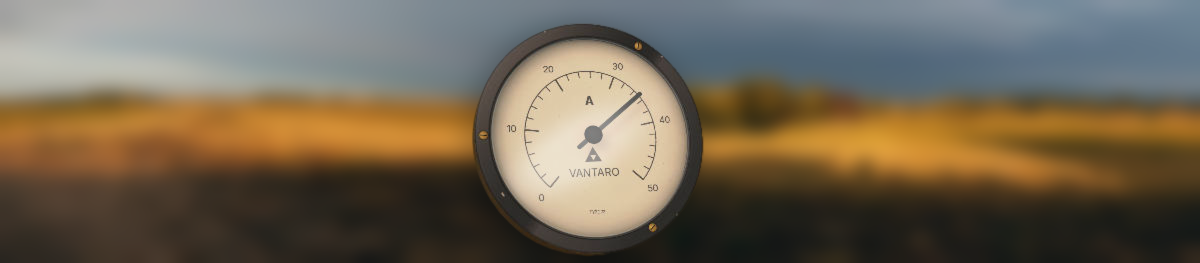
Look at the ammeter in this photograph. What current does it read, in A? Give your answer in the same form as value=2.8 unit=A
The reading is value=35 unit=A
